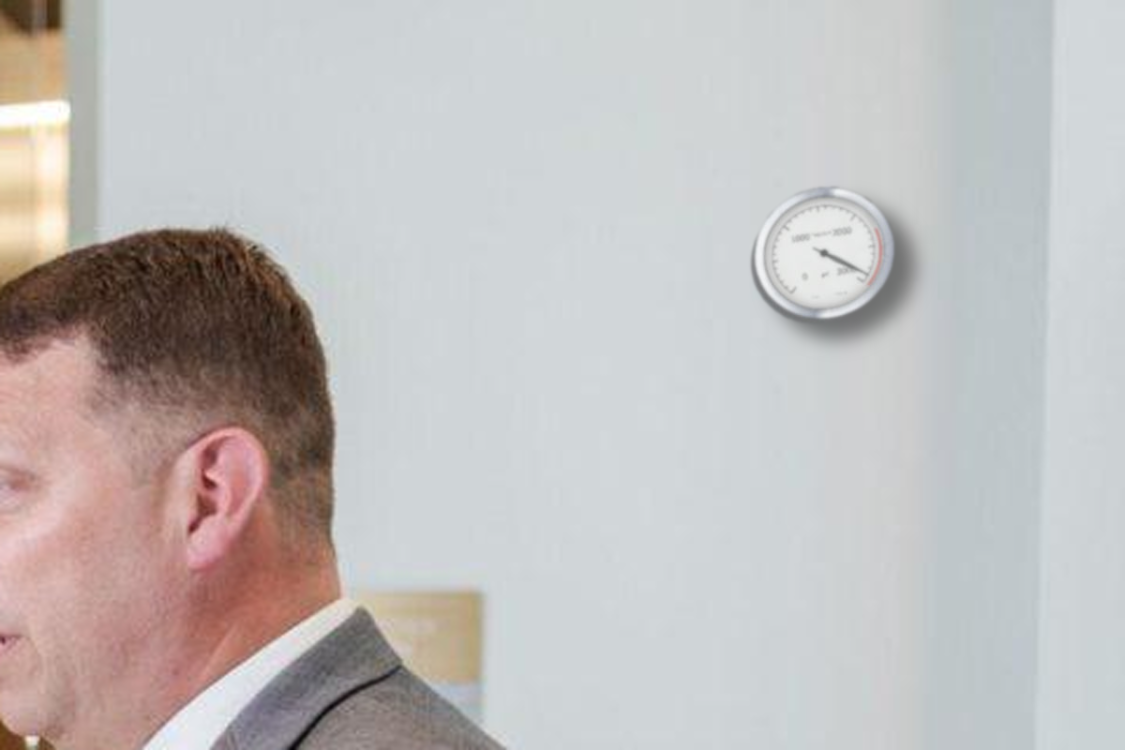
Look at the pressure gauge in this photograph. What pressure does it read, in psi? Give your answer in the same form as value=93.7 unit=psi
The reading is value=2900 unit=psi
